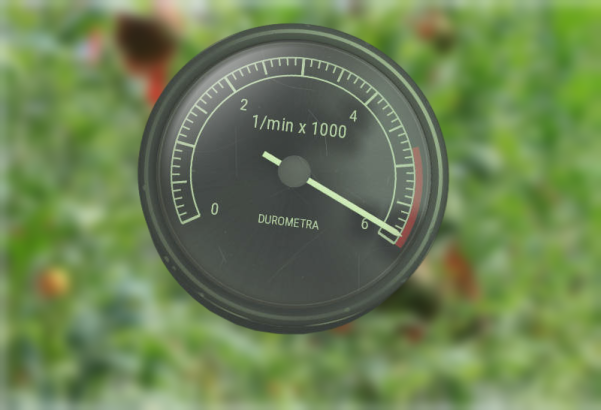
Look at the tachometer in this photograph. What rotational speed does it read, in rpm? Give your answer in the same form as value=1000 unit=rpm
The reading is value=5900 unit=rpm
